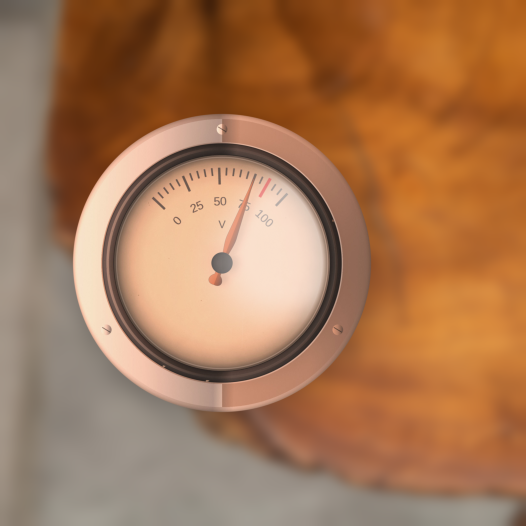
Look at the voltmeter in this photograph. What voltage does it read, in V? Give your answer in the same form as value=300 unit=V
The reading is value=75 unit=V
